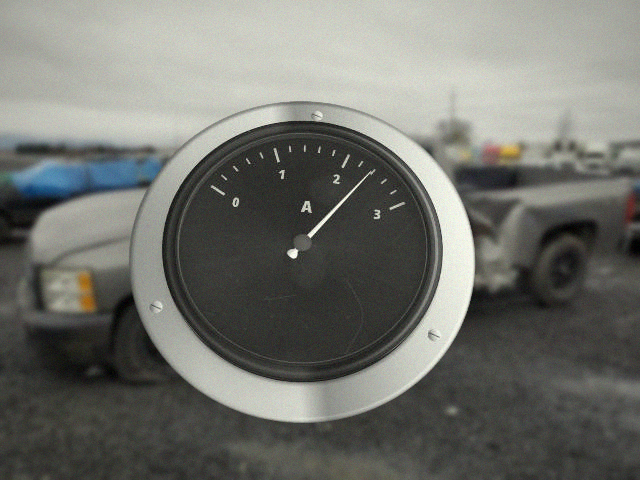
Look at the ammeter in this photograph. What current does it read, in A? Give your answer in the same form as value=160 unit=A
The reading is value=2.4 unit=A
